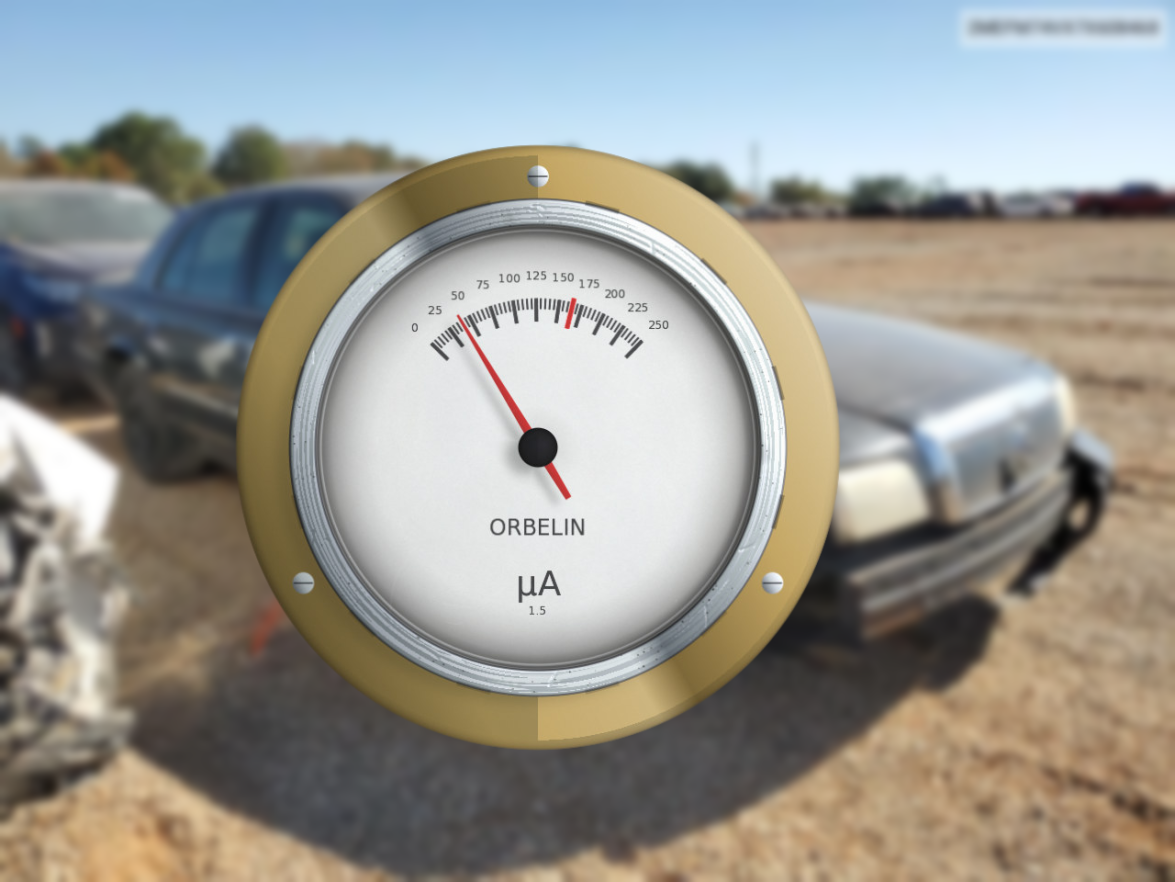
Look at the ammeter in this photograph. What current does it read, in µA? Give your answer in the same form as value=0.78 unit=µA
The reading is value=40 unit=µA
